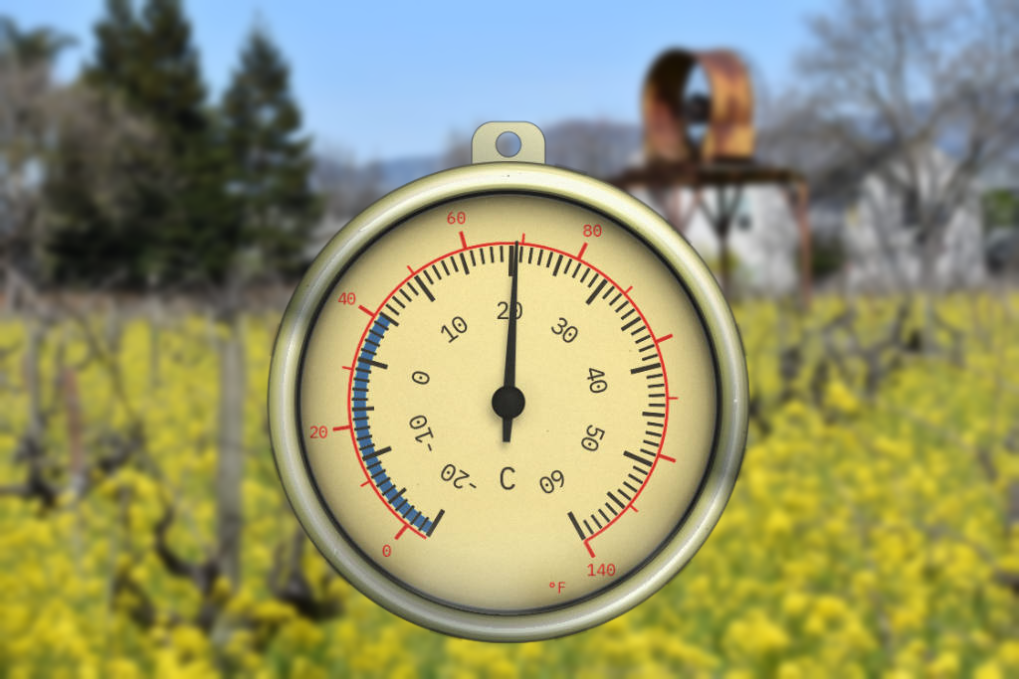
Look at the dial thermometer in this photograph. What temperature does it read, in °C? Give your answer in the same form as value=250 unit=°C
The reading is value=20.5 unit=°C
